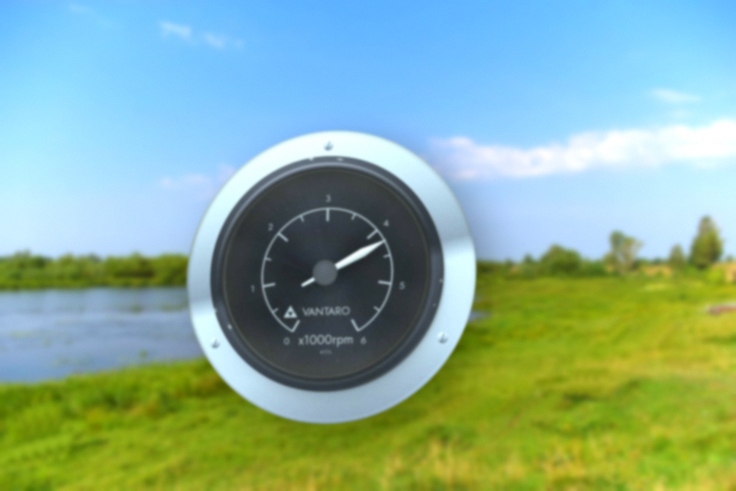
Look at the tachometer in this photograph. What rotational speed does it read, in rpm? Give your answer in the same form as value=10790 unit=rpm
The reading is value=4250 unit=rpm
